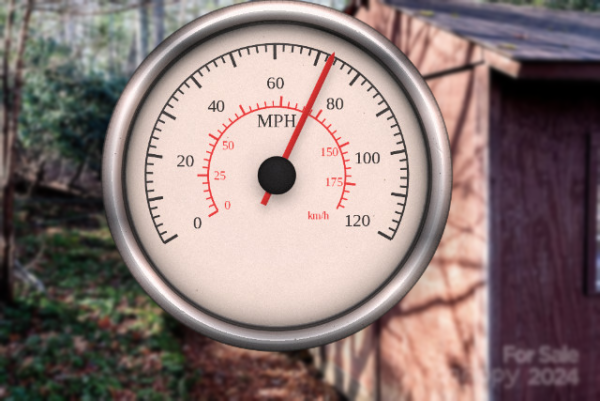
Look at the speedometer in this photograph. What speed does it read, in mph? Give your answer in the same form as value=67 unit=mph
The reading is value=73 unit=mph
